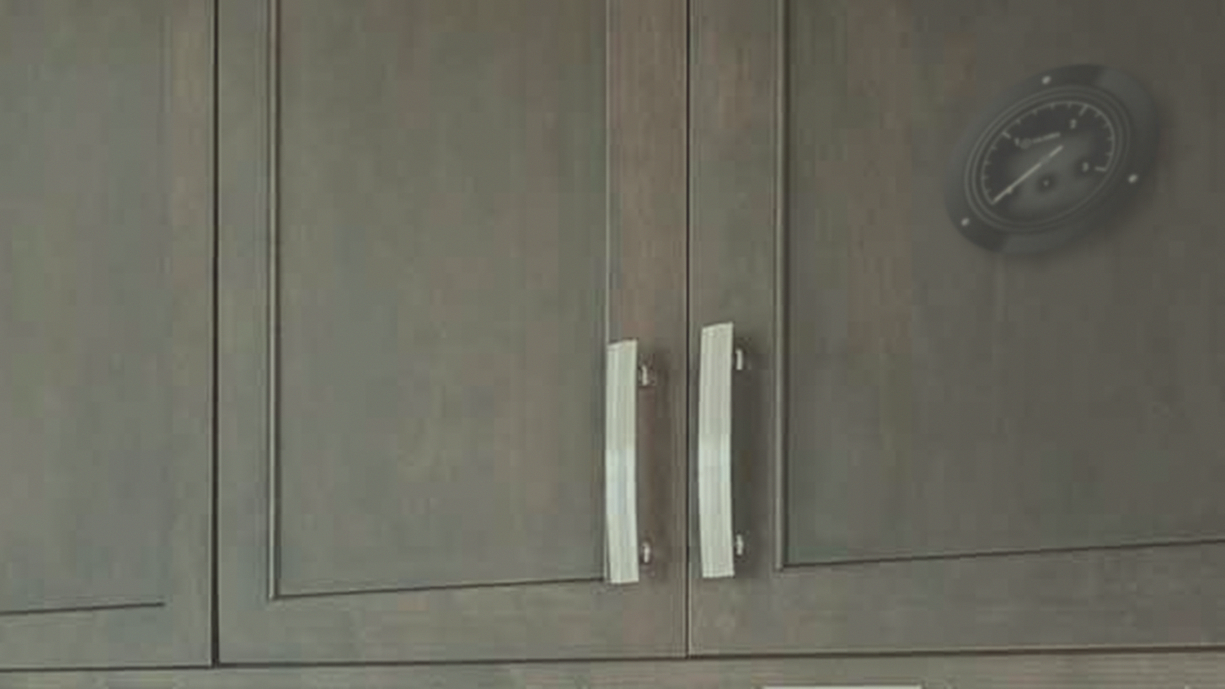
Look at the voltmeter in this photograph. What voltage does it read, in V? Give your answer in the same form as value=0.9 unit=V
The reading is value=0 unit=V
